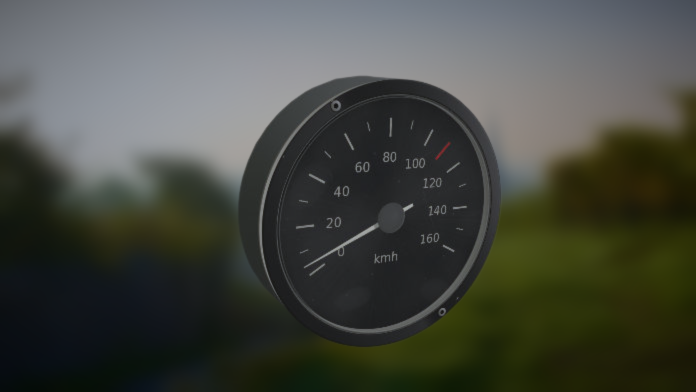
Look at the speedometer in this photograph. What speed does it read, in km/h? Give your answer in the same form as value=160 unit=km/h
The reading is value=5 unit=km/h
